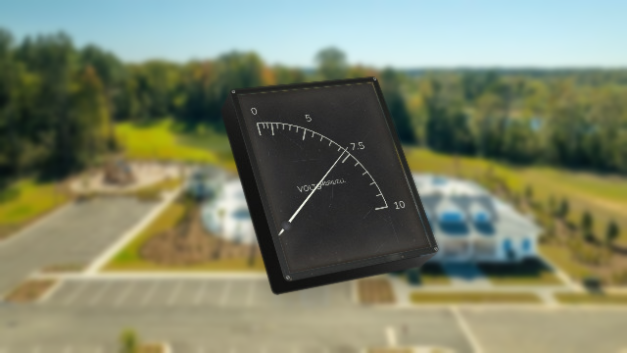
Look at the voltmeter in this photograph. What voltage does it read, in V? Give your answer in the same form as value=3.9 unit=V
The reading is value=7.25 unit=V
